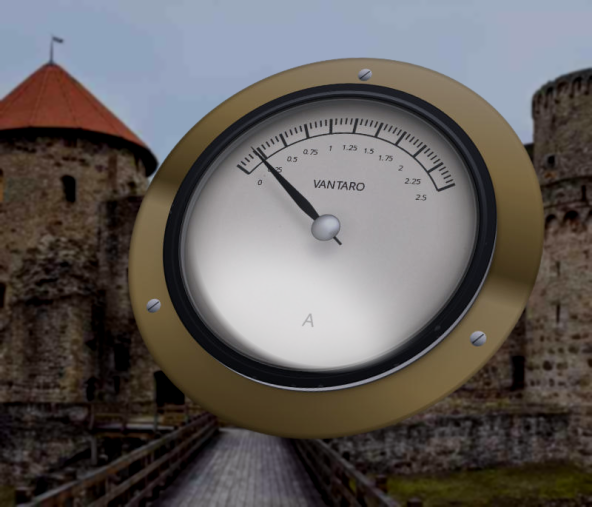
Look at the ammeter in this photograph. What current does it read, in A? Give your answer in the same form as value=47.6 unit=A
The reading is value=0.2 unit=A
